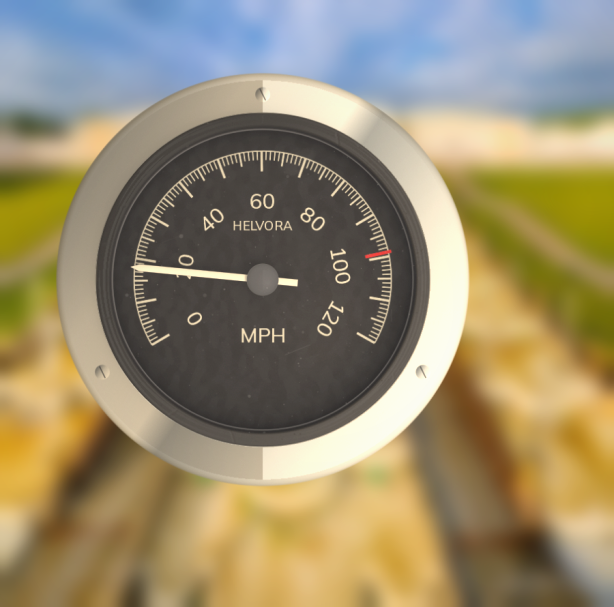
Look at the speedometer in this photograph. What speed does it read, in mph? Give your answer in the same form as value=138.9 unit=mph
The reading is value=18 unit=mph
